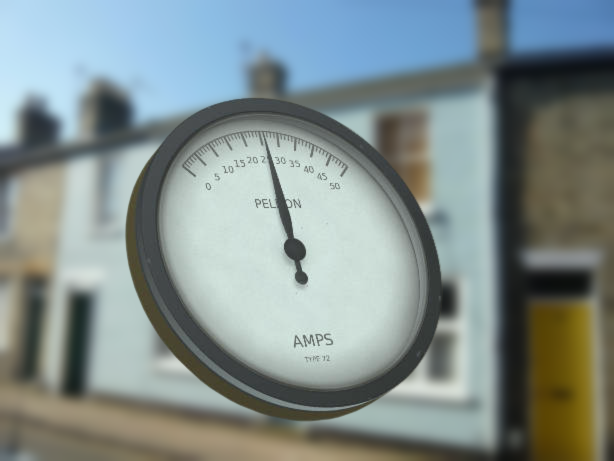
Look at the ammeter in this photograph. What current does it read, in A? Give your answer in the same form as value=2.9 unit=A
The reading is value=25 unit=A
